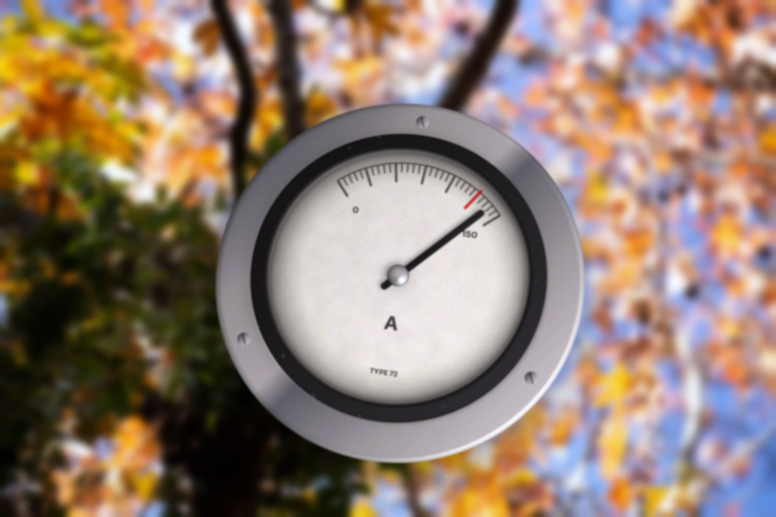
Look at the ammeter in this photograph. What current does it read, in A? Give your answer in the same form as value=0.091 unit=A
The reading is value=140 unit=A
